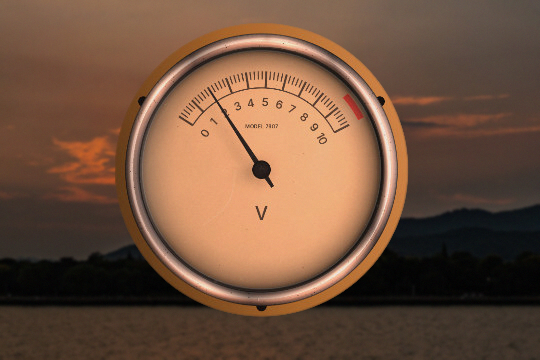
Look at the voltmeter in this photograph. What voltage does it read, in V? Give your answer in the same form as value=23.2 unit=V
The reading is value=2 unit=V
